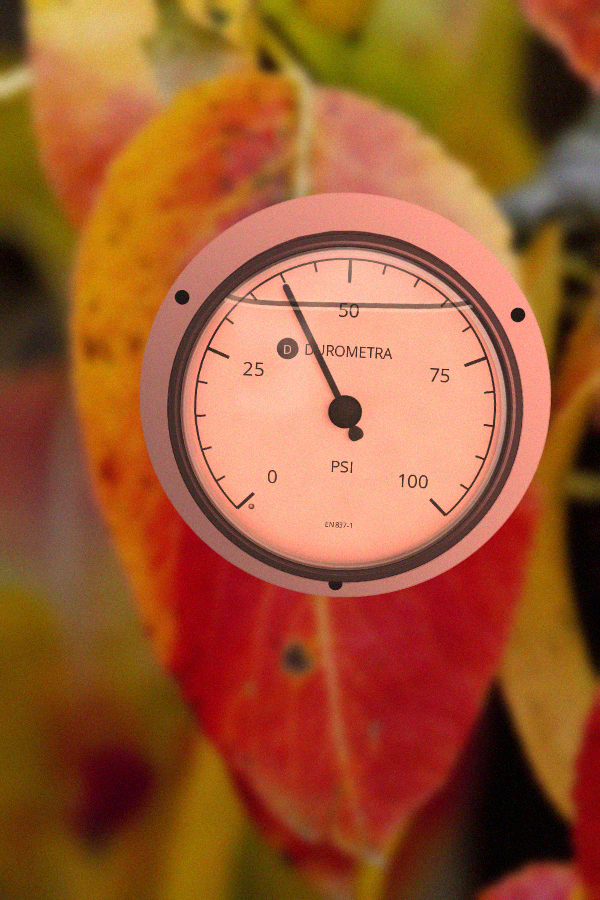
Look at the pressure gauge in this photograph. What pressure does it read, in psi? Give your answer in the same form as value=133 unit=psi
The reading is value=40 unit=psi
